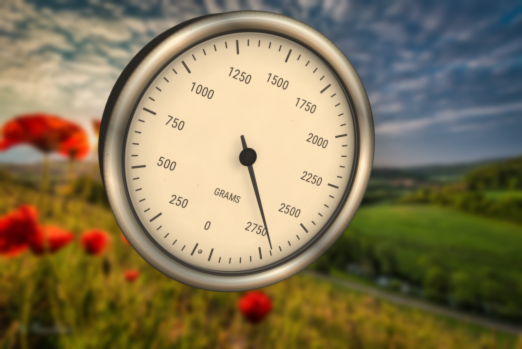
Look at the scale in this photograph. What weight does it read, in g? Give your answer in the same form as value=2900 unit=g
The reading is value=2700 unit=g
